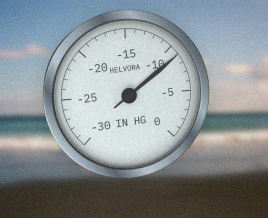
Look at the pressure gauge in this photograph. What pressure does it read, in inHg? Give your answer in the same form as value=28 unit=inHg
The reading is value=-9 unit=inHg
